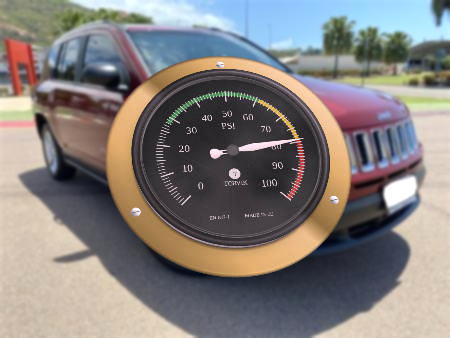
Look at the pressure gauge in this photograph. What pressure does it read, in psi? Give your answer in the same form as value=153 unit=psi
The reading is value=80 unit=psi
